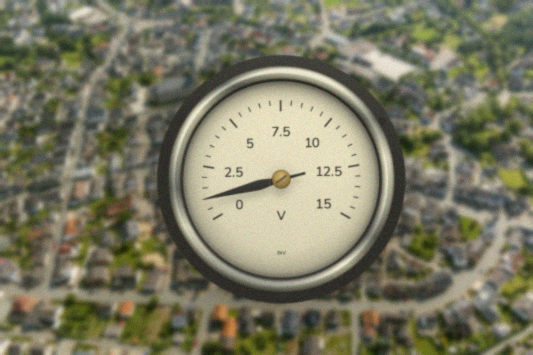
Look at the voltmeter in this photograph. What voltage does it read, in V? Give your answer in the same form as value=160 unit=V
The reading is value=1 unit=V
